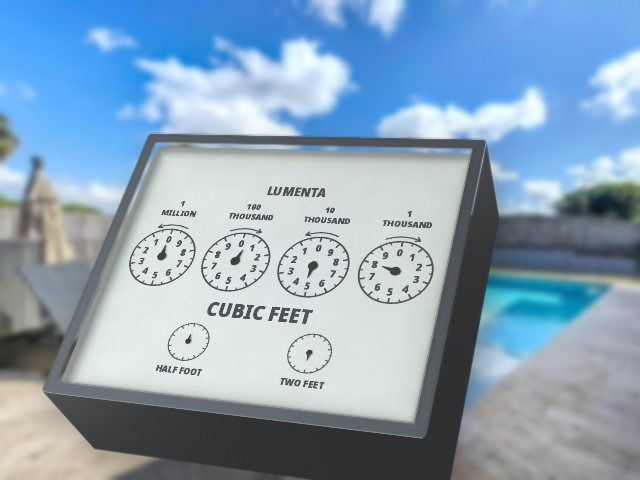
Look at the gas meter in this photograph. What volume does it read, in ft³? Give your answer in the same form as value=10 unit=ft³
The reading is value=4800 unit=ft³
